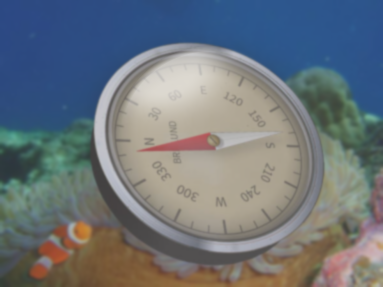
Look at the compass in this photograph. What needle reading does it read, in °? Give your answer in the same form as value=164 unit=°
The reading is value=350 unit=°
